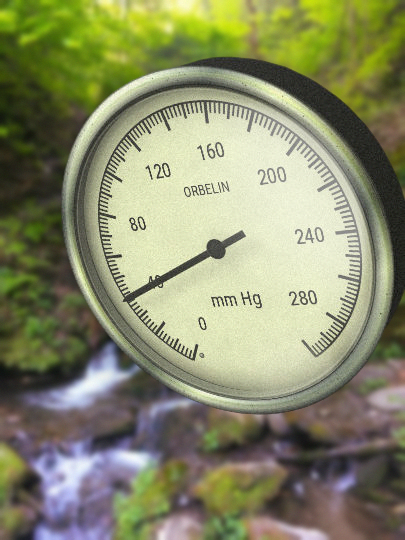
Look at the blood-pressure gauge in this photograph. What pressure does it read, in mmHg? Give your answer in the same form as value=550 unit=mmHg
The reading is value=40 unit=mmHg
